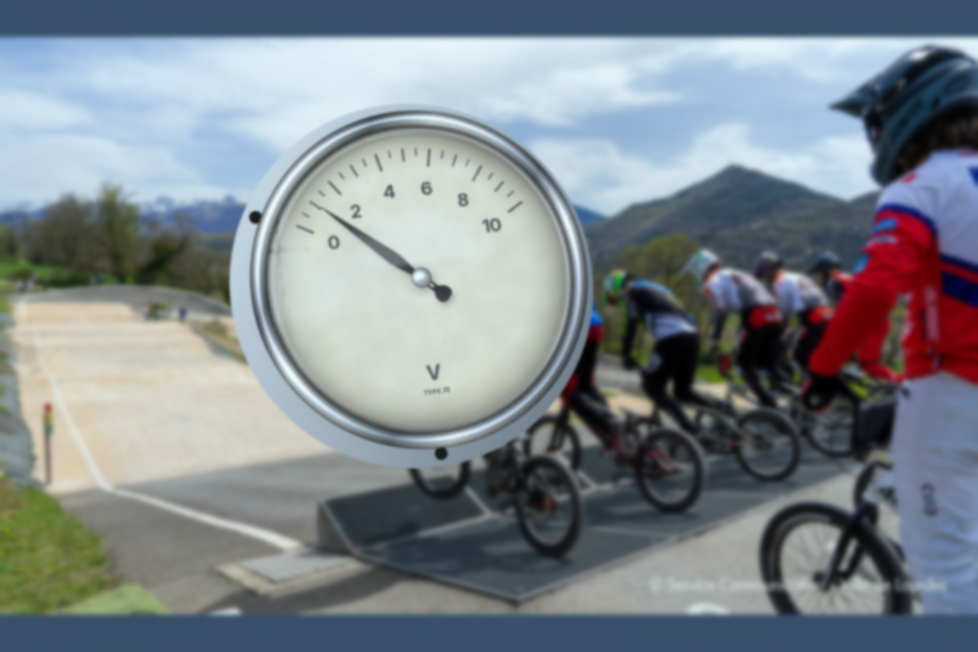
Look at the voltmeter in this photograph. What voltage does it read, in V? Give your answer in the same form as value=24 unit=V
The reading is value=1 unit=V
